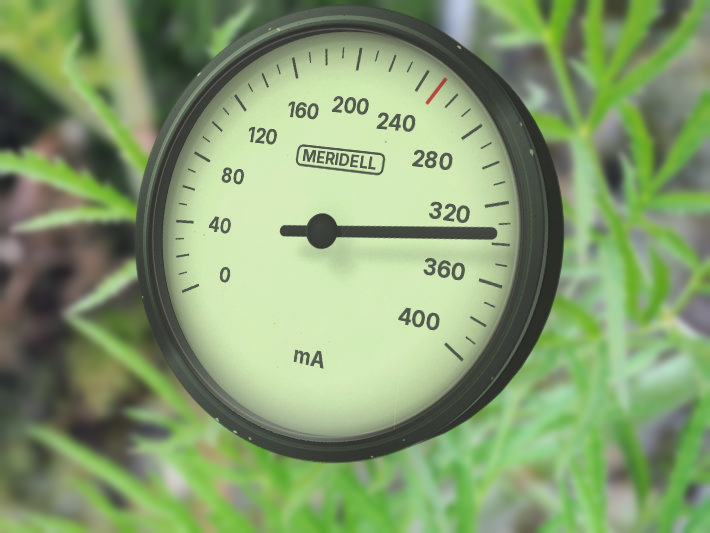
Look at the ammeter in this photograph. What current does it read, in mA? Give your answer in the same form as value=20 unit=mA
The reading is value=335 unit=mA
